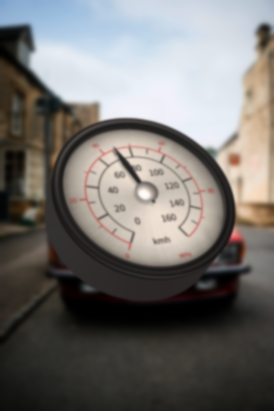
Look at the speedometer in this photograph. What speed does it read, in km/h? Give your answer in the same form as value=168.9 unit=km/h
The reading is value=70 unit=km/h
